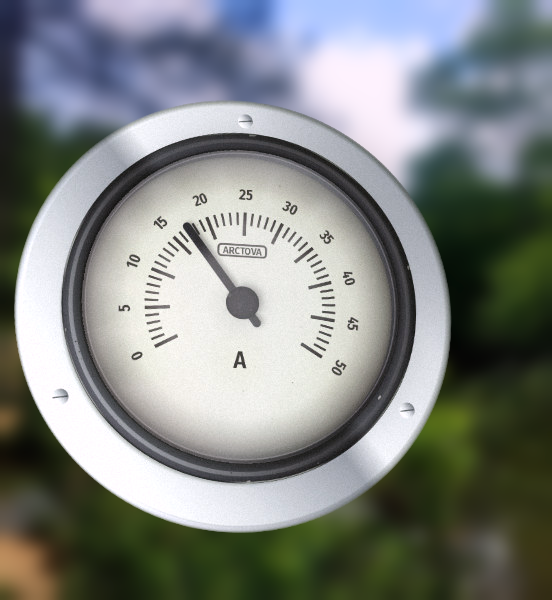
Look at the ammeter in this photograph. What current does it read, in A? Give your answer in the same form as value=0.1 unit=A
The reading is value=17 unit=A
